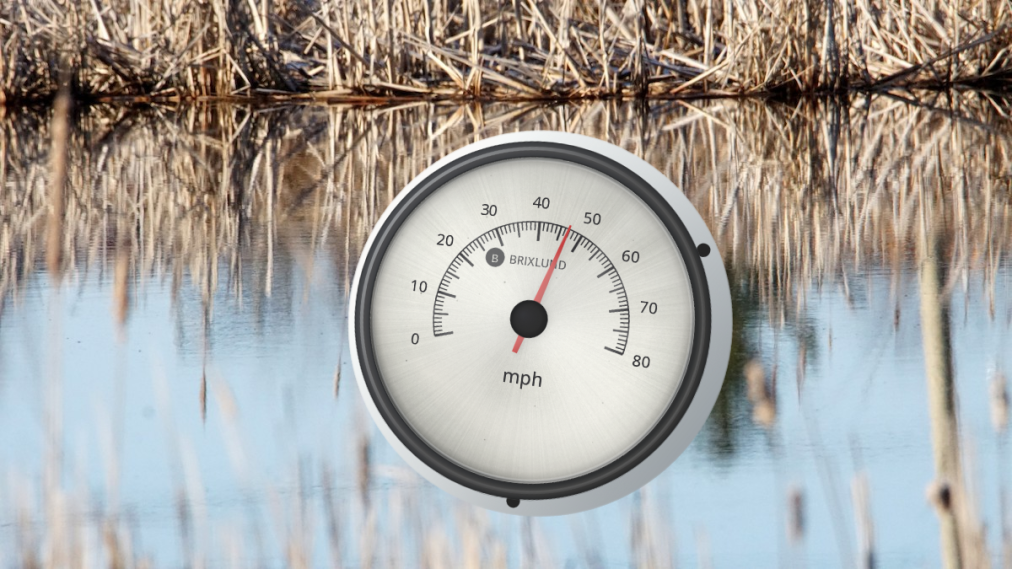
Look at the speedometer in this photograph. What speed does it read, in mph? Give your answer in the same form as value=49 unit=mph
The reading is value=47 unit=mph
